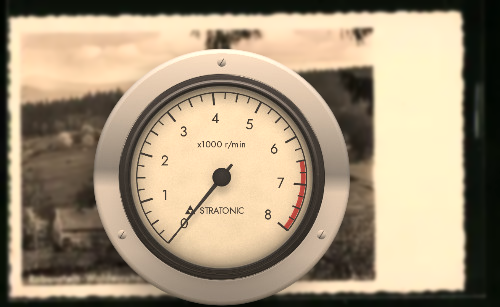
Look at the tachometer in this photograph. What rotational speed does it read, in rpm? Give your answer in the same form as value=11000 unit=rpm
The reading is value=0 unit=rpm
